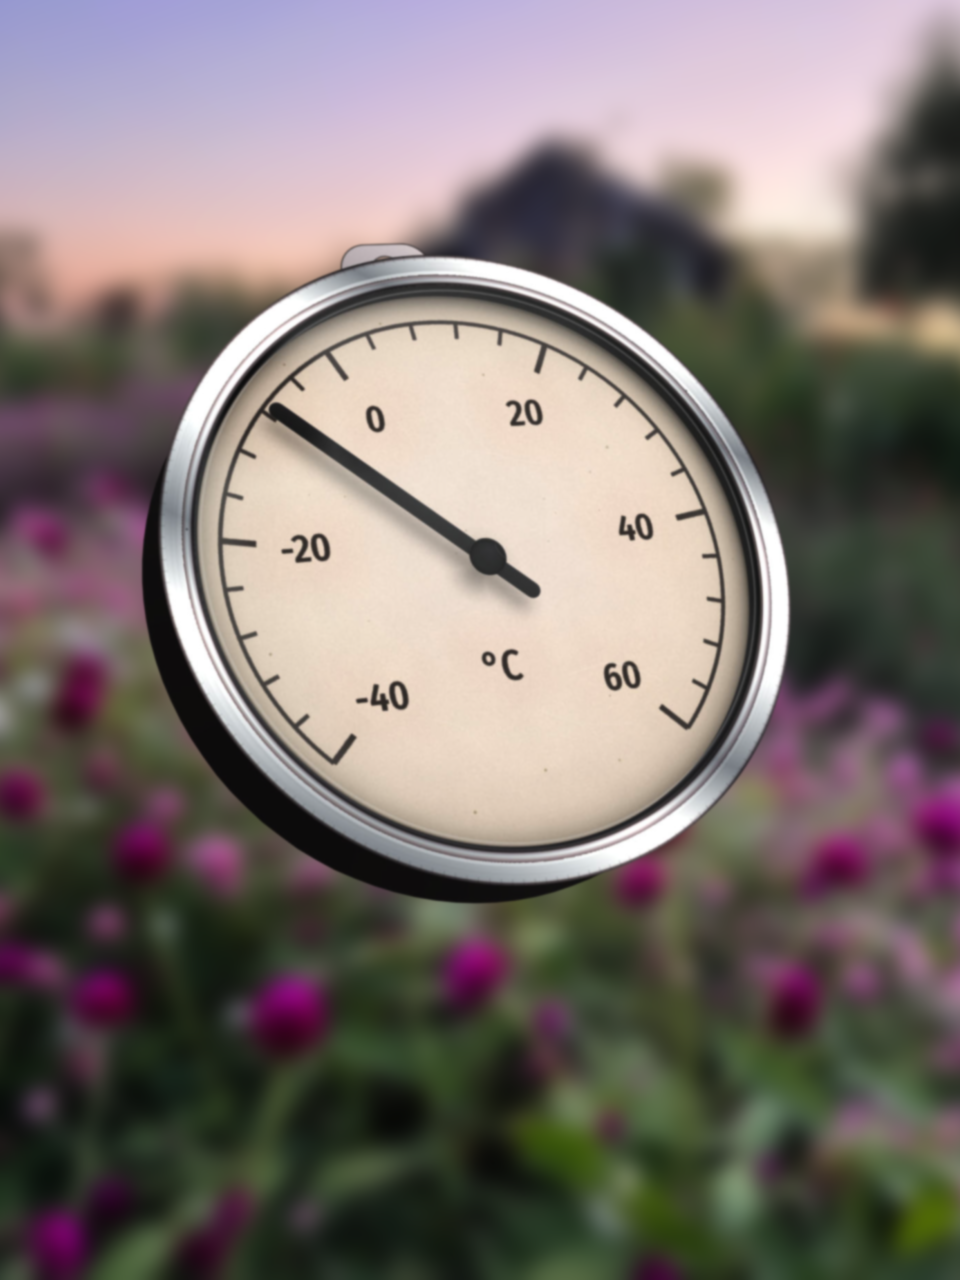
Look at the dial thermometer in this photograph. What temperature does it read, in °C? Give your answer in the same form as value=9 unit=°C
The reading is value=-8 unit=°C
